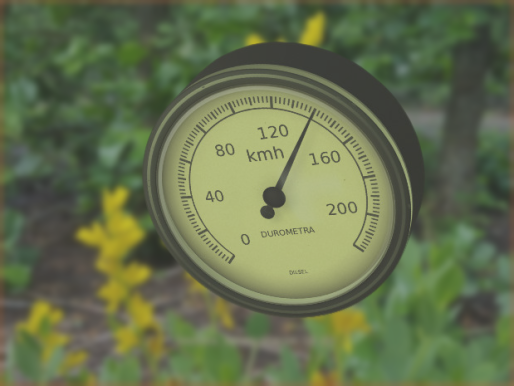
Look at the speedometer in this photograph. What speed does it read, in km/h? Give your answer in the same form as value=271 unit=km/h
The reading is value=140 unit=km/h
